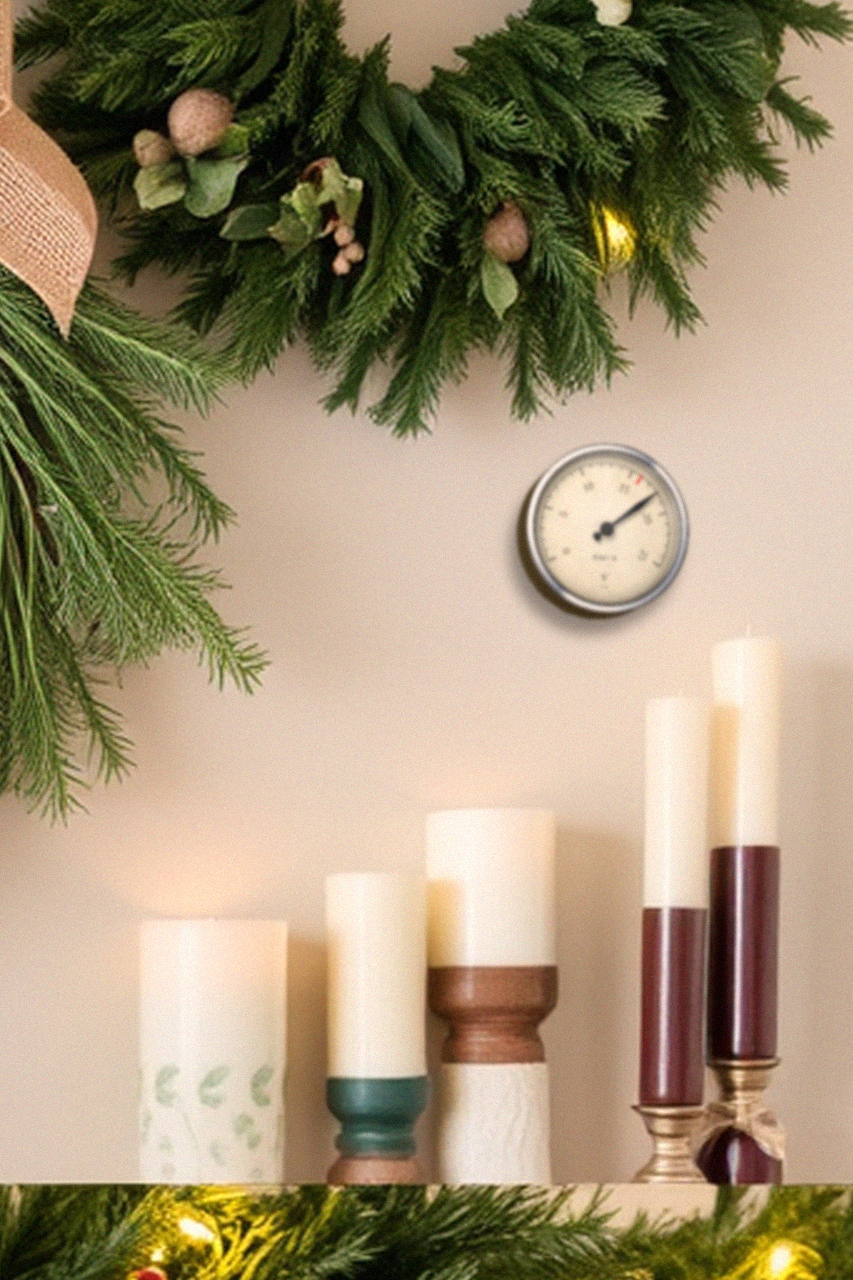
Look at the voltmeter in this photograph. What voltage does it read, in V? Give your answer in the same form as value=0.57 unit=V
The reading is value=18 unit=V
